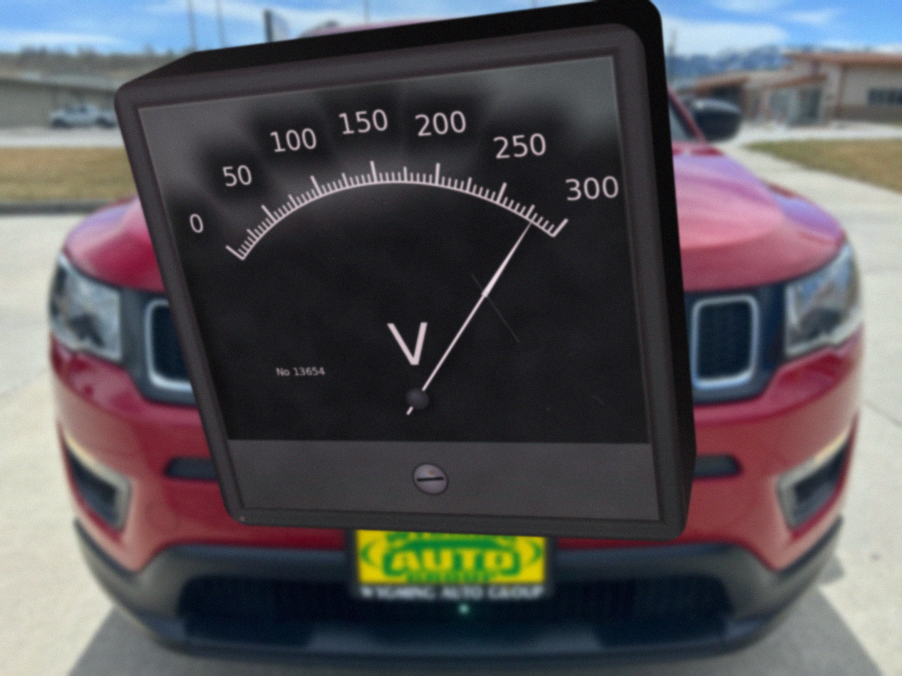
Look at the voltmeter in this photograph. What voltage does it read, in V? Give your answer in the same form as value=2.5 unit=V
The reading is value=280 unit=V
